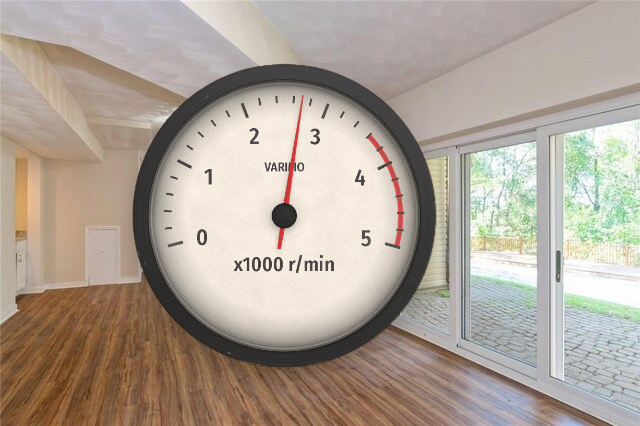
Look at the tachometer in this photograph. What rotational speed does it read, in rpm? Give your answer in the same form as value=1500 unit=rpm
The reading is value=2700 unit=rpm
